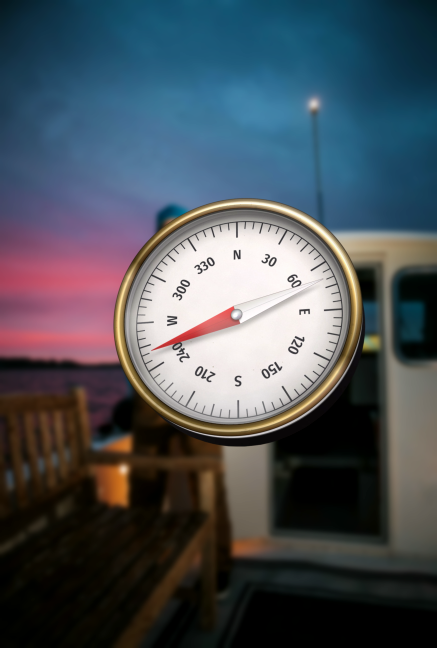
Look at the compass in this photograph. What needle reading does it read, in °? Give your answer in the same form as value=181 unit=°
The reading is value=250 unit=°
